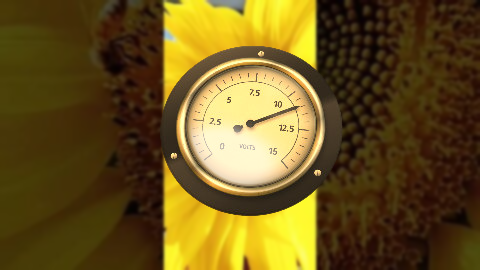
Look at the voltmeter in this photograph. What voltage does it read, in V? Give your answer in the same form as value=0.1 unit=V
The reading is value=11 unit=V
